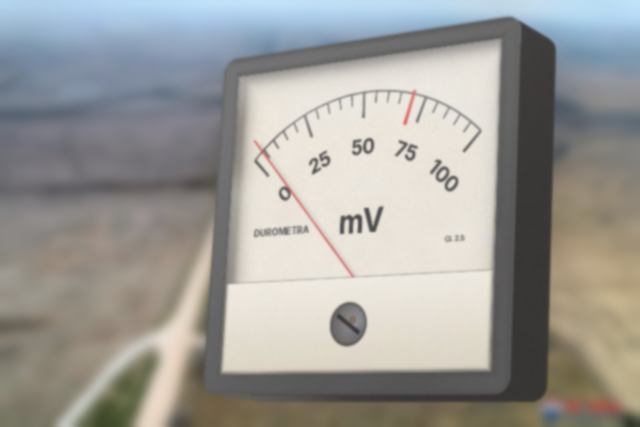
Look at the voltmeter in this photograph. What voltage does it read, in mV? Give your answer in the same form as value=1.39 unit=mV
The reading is value=5 unit=mV
